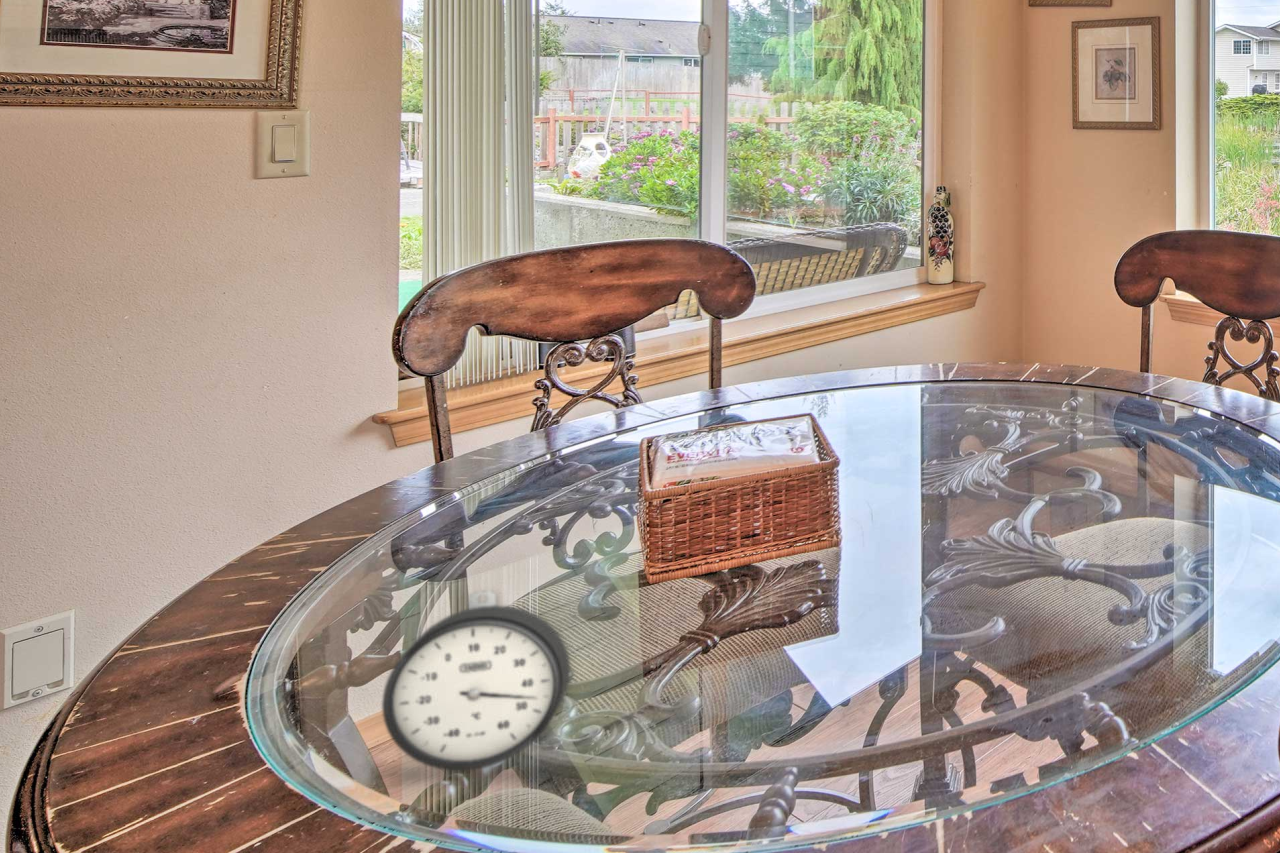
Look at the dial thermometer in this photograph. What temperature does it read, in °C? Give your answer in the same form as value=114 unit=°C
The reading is value=45 unit=°C
